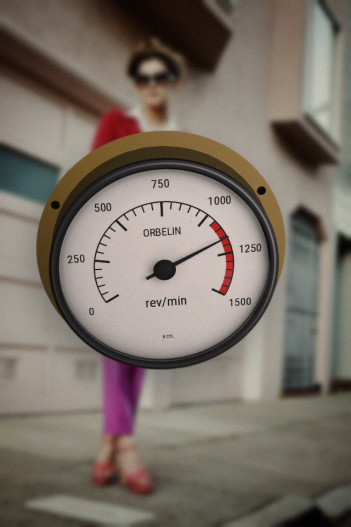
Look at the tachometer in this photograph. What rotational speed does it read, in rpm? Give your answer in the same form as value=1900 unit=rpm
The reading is value=1150 unit=rpm
